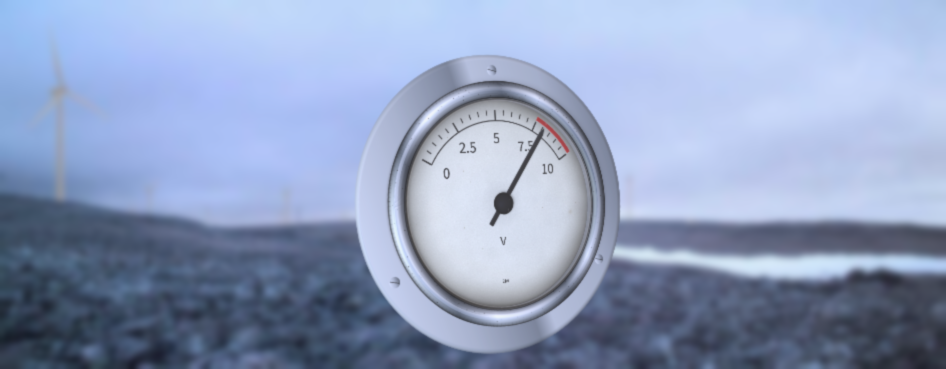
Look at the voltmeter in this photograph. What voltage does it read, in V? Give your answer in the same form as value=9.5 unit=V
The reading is value=8 unit=V
